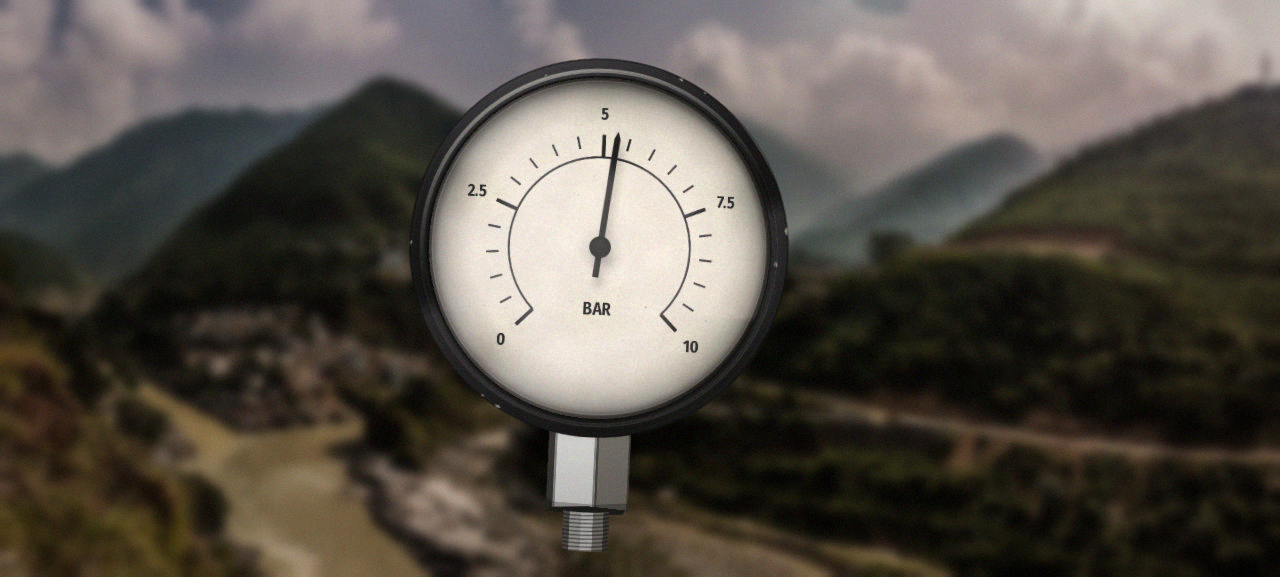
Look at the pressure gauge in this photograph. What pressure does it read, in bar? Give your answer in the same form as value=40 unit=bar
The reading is value=5.25 unit=bar
